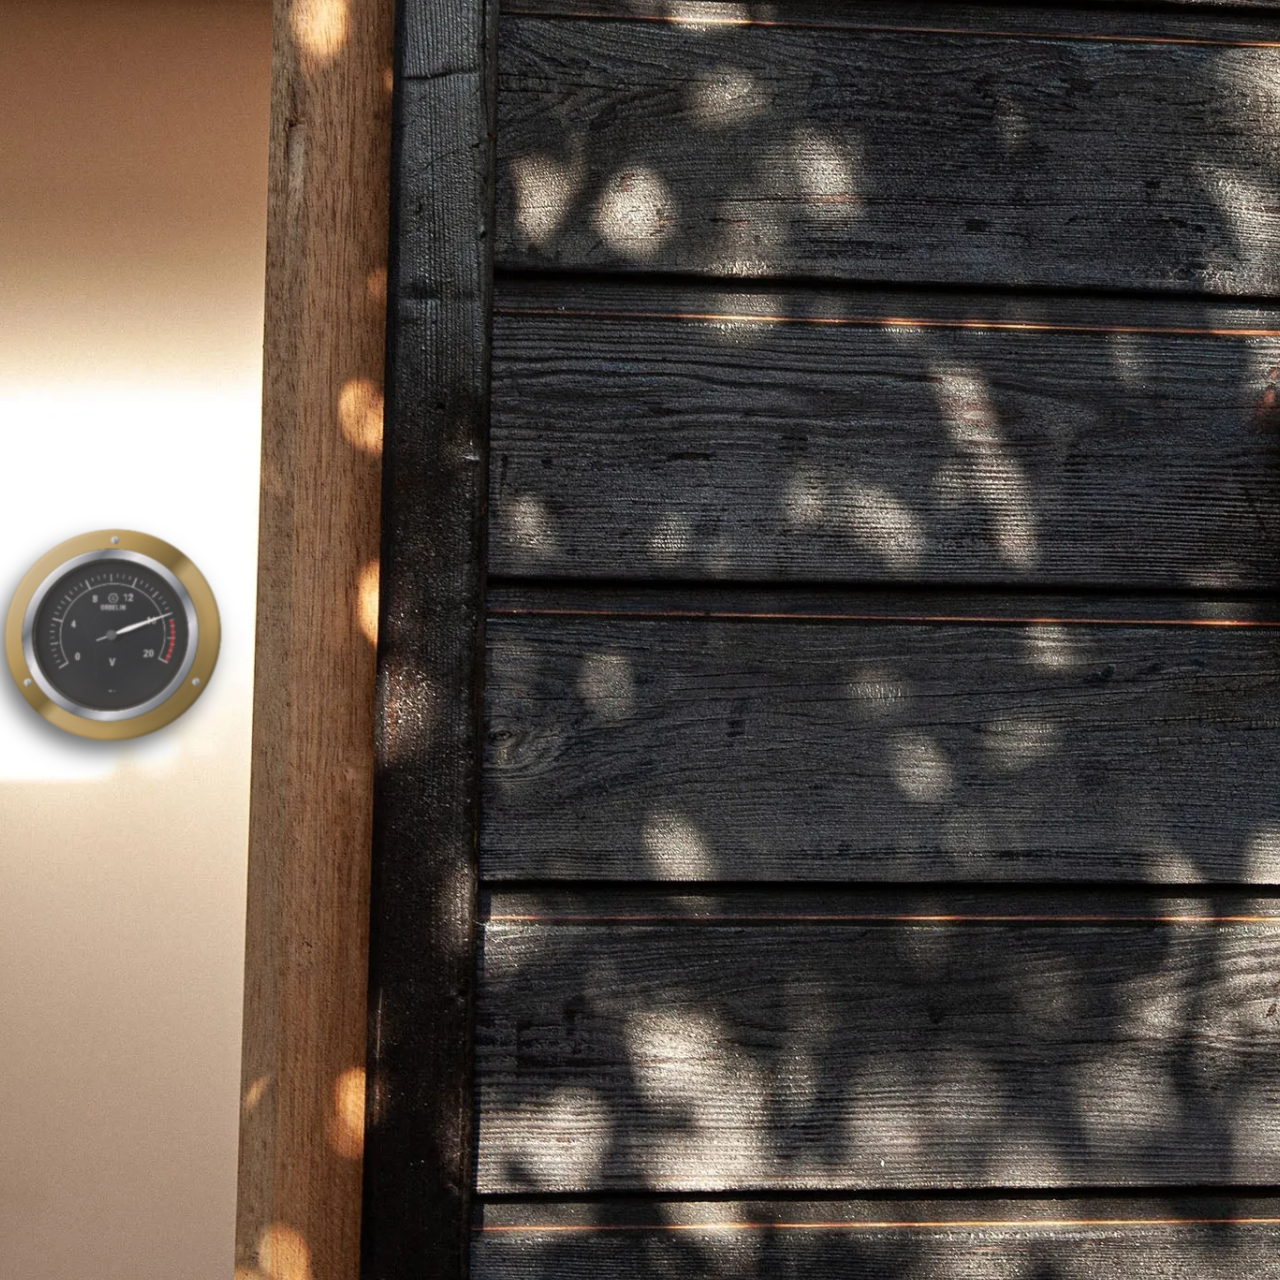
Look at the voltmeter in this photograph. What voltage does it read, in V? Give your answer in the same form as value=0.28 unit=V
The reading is value=16 unit=V
